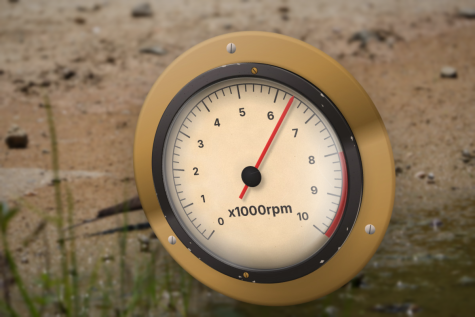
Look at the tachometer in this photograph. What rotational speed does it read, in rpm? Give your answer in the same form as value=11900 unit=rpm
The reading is value=6400 unit=rpm
